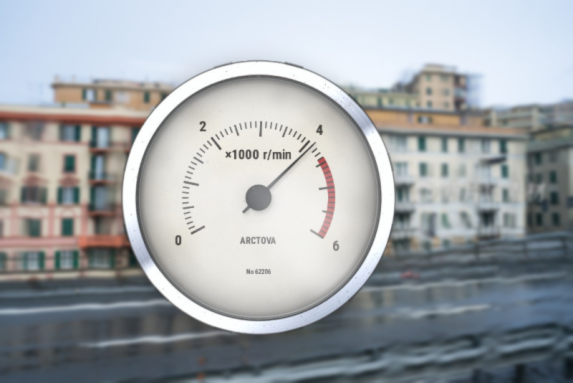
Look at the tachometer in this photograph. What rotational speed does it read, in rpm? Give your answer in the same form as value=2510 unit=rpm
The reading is value=4100 unit=rpm
